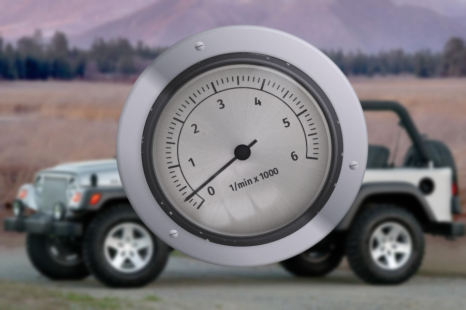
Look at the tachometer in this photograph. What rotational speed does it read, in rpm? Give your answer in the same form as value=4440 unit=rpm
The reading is value=300 unit=rpm
